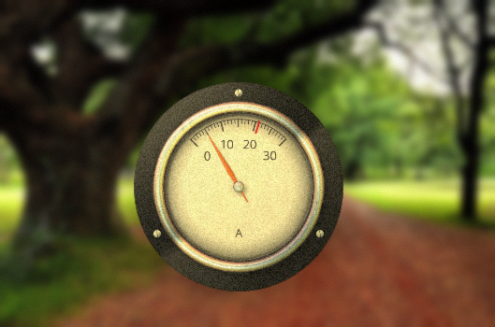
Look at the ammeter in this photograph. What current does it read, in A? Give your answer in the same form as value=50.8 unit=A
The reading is value=5 unit=A
